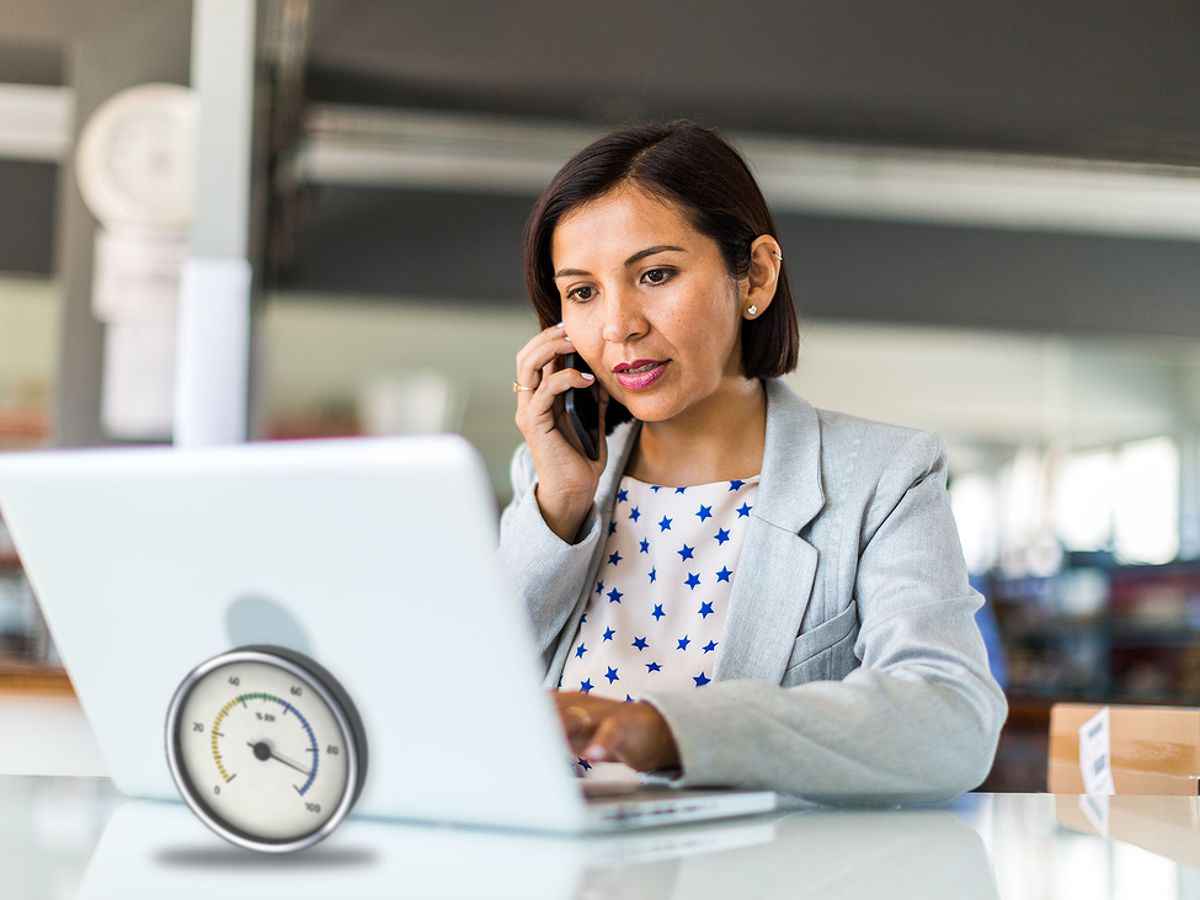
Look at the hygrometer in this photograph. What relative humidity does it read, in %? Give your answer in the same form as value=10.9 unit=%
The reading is value=90 unit=%
